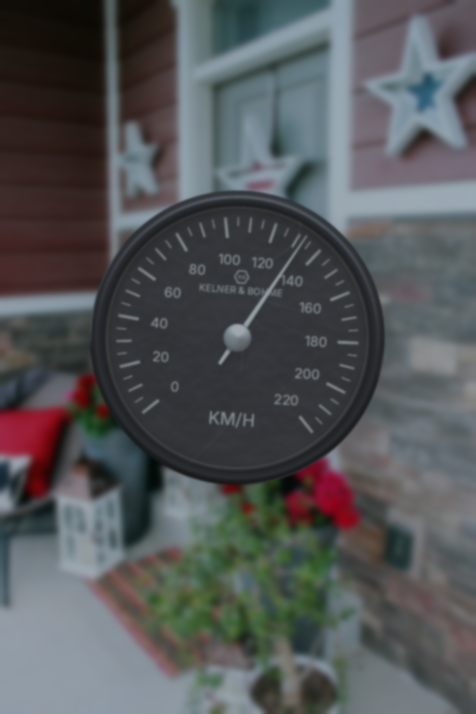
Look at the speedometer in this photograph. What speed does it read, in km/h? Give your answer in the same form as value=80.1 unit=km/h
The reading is value=132.5 unit=km/h
